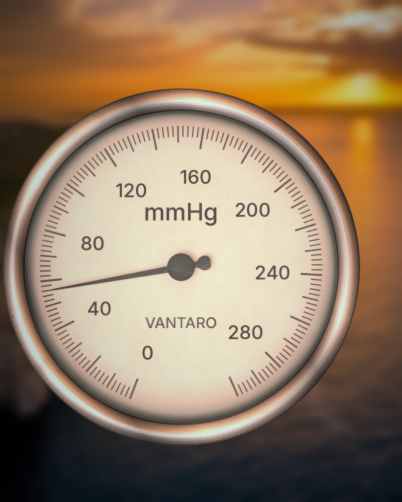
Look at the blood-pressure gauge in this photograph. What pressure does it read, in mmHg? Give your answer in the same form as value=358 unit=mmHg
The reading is value=56 unit=mmHg
